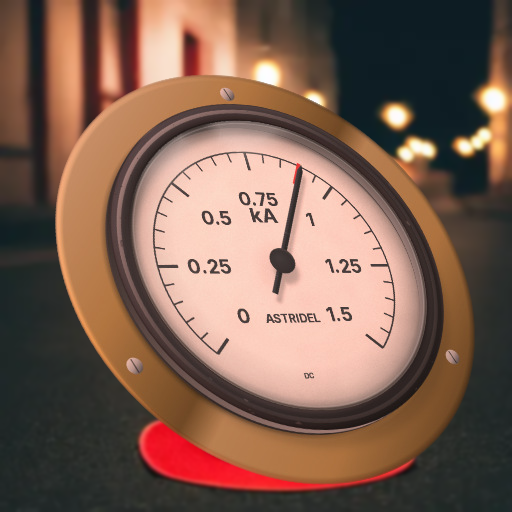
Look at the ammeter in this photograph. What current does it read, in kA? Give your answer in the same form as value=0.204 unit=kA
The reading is value=0.9 unit=kA
